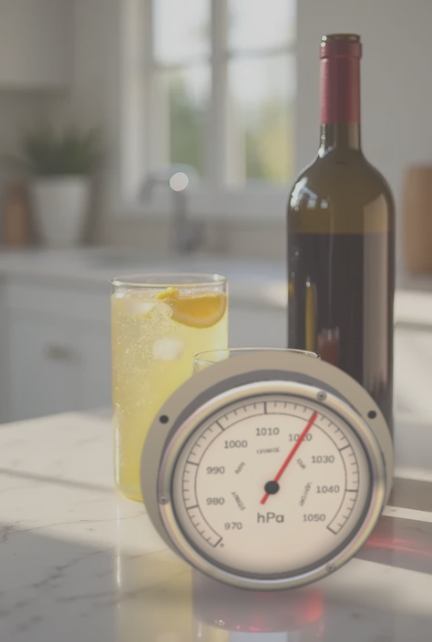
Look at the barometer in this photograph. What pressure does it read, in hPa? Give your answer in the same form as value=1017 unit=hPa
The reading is value=1020 unit=hPa
